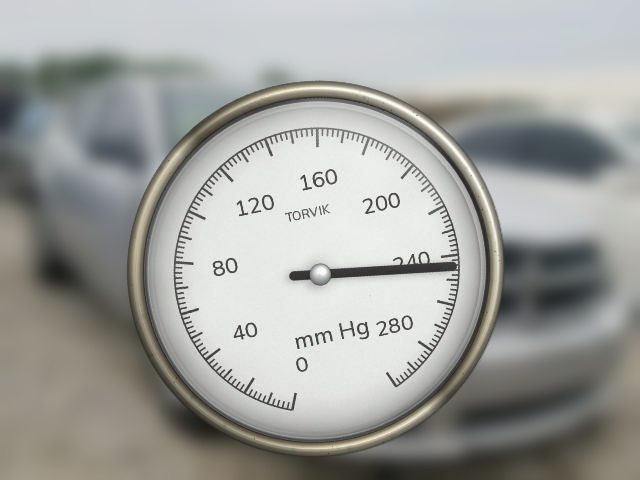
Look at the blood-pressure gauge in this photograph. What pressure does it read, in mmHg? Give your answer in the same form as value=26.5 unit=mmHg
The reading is value=244 unit=mmHg
